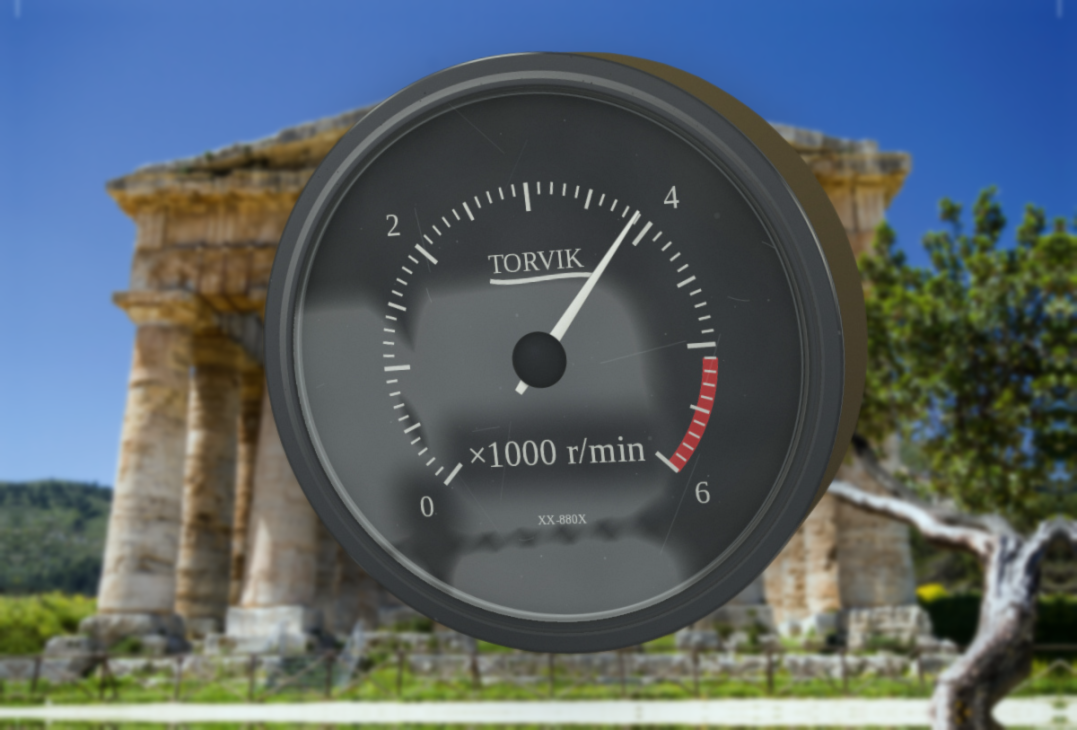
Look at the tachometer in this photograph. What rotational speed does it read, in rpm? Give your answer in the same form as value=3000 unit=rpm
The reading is value=3900 unit=rpm
